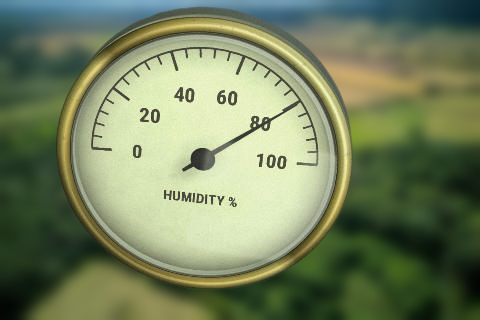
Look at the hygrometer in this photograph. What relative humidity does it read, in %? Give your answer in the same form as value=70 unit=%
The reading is value=80 unit=%
